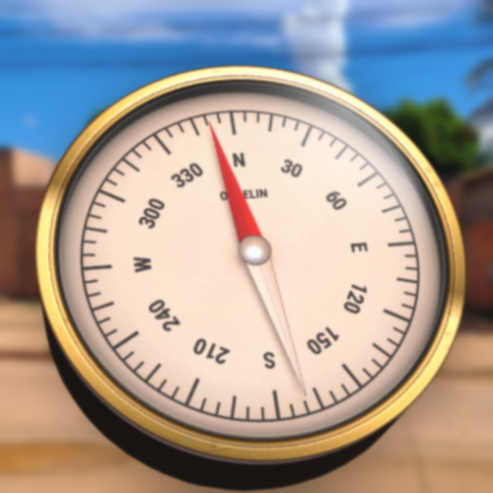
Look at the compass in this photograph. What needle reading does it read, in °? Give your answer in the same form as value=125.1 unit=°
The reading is value=350 unit=°
